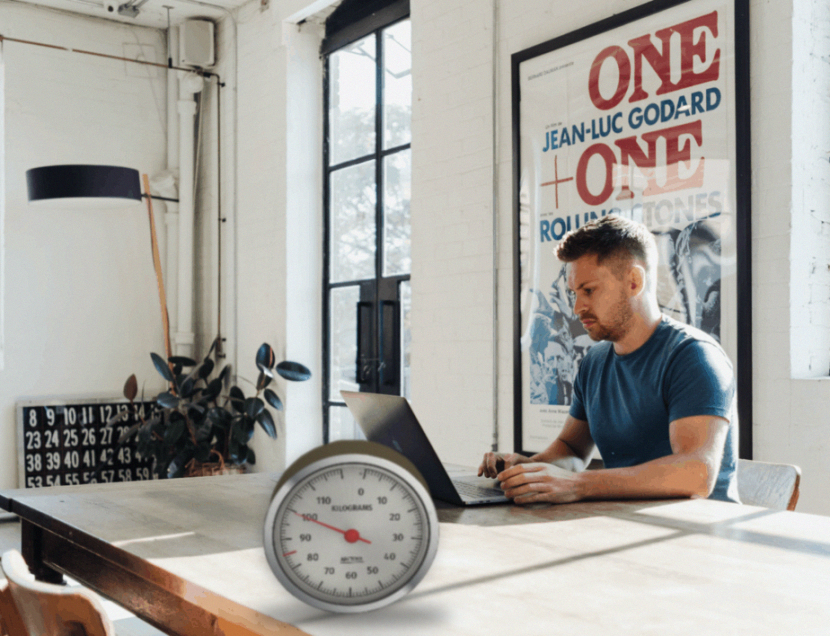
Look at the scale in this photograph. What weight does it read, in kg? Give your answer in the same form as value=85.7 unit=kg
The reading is value=100 unit=kg
